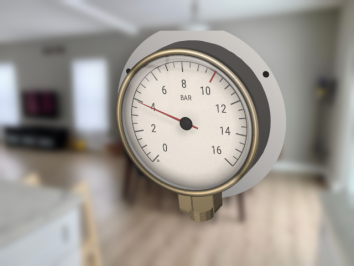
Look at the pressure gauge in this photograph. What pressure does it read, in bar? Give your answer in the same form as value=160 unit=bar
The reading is value=4 unit=bar
